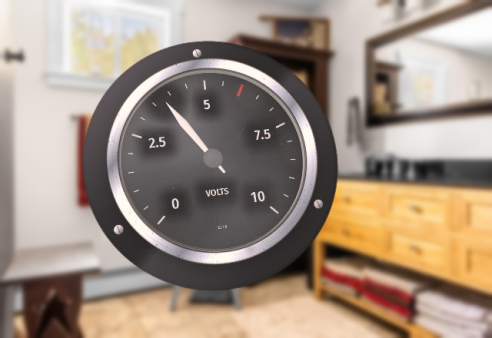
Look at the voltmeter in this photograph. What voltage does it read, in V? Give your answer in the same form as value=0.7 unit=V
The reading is value=3.75 unit=V
